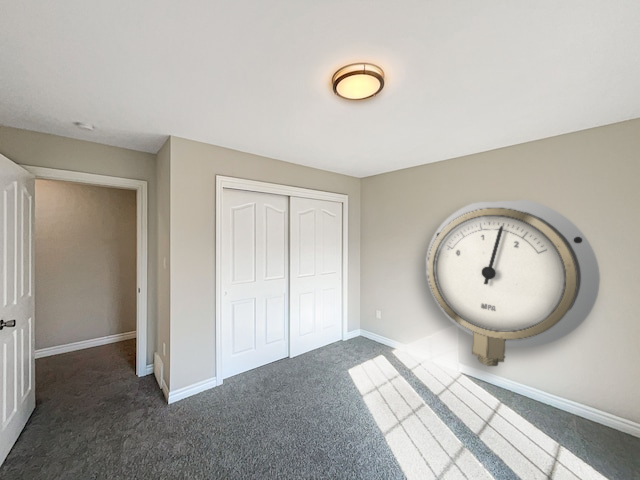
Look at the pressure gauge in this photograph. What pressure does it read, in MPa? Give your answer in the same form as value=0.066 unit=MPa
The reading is value=1.5 unit=MPa
